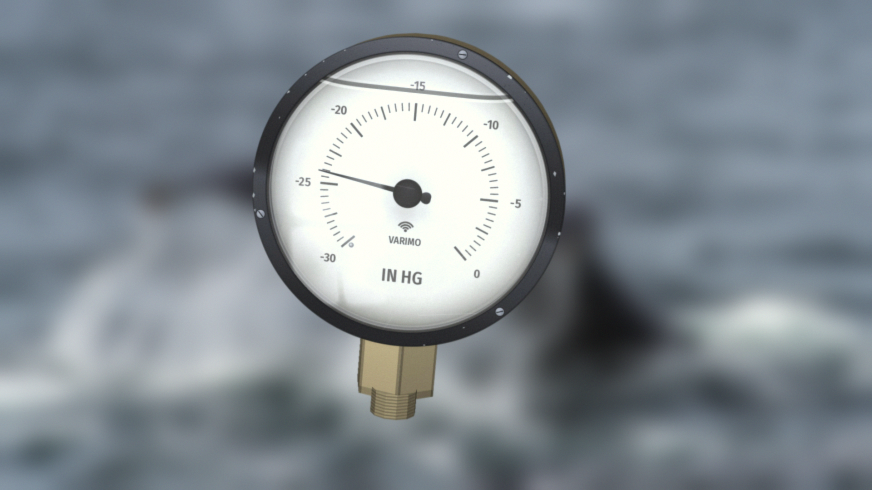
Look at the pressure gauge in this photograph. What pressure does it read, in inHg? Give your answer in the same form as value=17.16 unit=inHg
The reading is value=-24 unit=inHg
